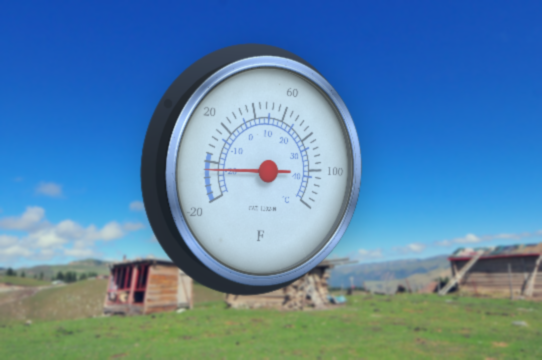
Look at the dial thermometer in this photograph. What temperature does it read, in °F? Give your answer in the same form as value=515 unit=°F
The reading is value=-4 unit=°F
